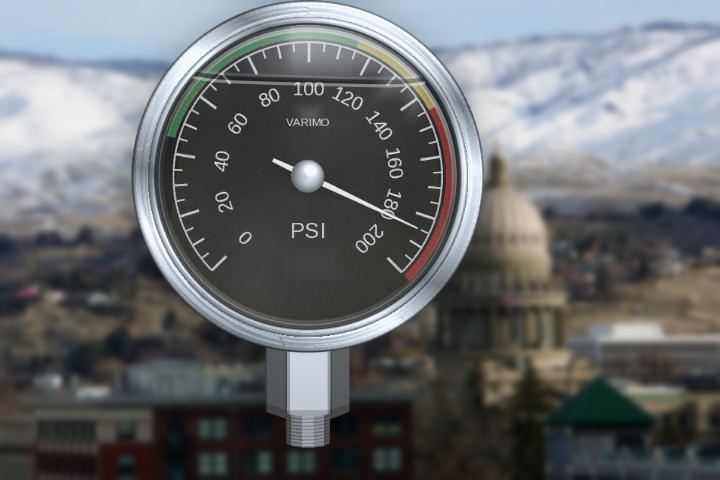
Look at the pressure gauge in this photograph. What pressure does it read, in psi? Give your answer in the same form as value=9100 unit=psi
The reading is value=185 unit=psi
